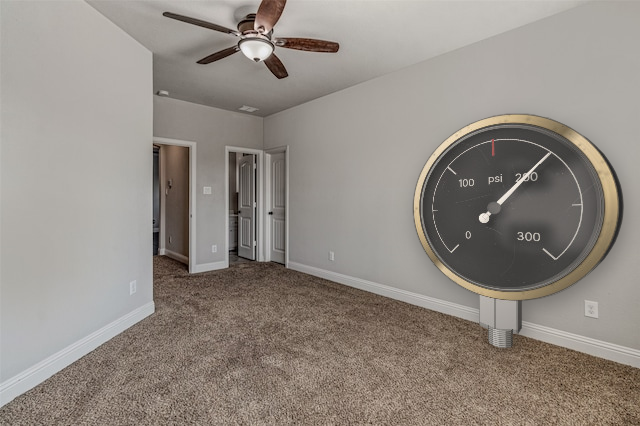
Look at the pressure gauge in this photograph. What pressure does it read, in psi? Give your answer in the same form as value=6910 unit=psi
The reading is value=200 unit=psi
